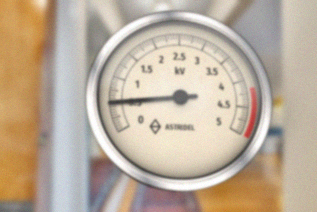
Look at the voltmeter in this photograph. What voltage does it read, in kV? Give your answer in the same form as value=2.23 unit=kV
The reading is value=0.5 unit=kV
